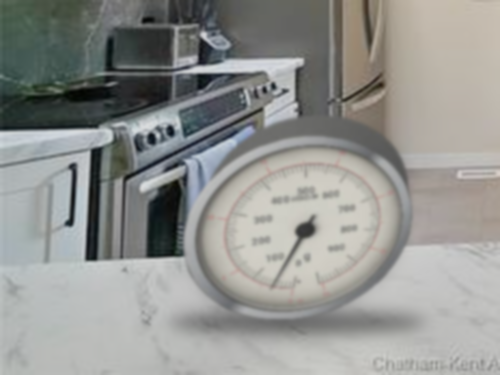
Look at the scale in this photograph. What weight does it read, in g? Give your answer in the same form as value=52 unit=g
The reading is value=50 unit=g
